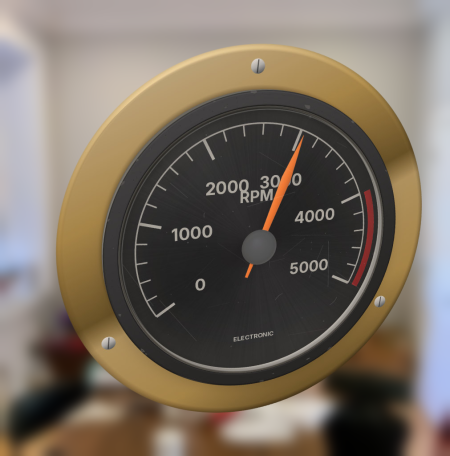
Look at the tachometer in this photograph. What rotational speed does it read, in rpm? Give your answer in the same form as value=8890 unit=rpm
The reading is value=3000 unit=rpm
